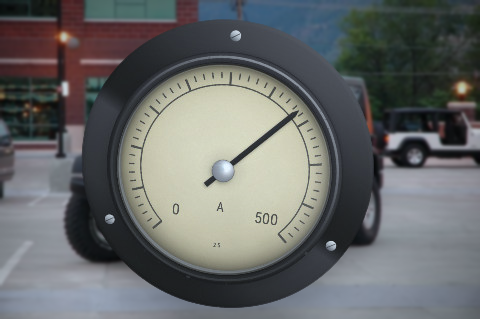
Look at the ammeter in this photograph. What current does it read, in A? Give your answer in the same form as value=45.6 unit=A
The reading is value=335 unit=A
